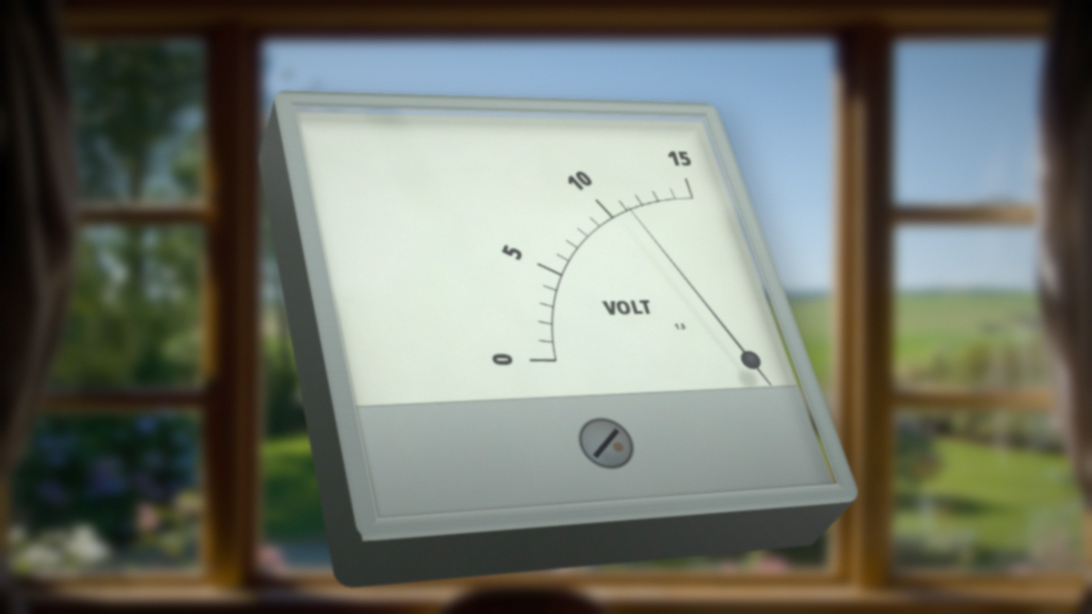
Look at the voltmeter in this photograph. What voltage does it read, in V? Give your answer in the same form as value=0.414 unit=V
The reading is value=11 unit=V
